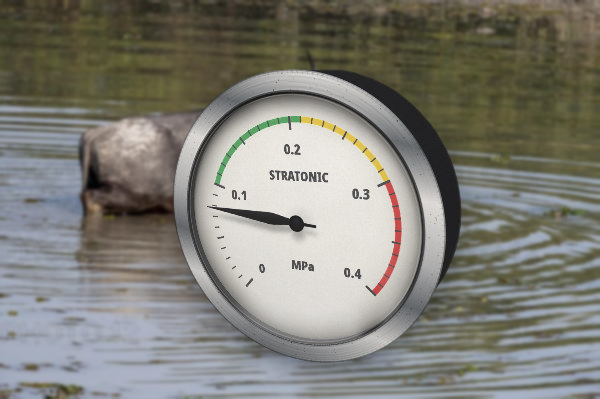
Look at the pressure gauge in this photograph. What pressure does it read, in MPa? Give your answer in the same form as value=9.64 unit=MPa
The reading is value=0.08 unit=MPa
